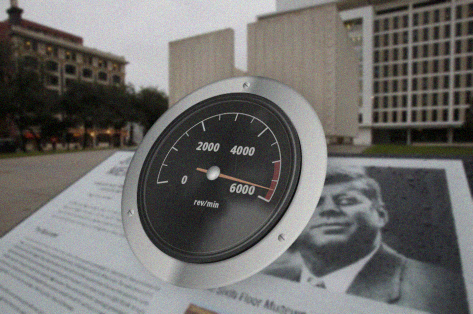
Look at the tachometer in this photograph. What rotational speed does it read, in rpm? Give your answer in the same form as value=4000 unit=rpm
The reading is value=5750 unit=rpm
